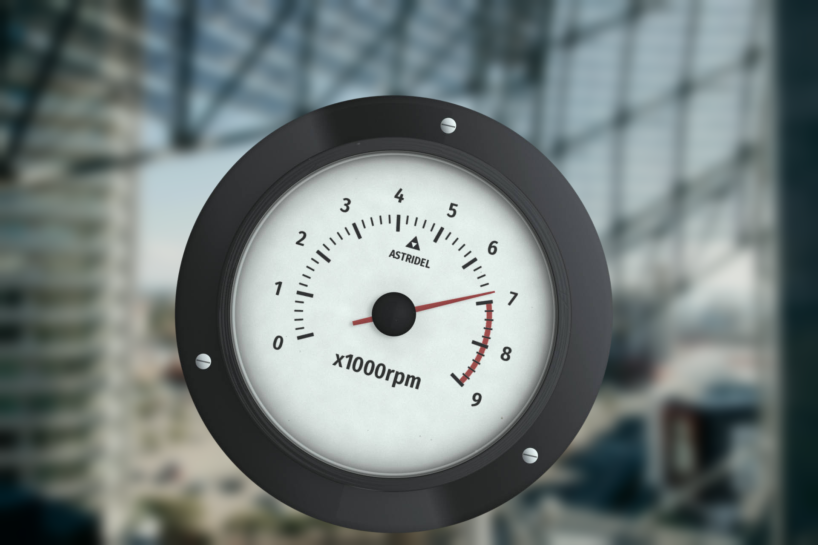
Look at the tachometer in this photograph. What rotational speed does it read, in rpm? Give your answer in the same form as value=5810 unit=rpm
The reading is value=6800 unit=rpm
